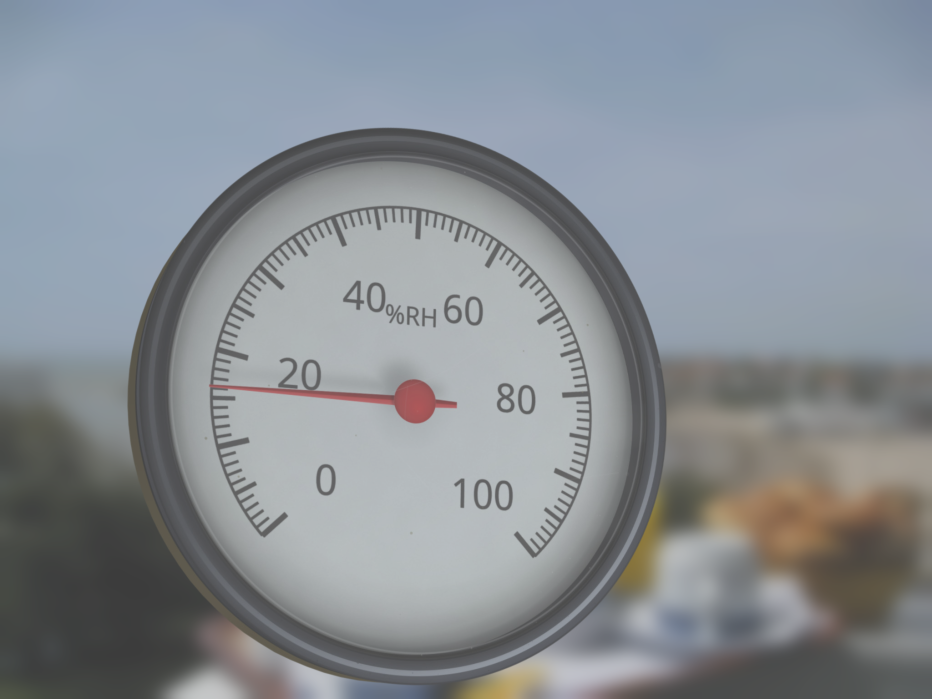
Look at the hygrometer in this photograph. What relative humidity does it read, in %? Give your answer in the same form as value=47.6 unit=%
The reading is value=16 unit=%
